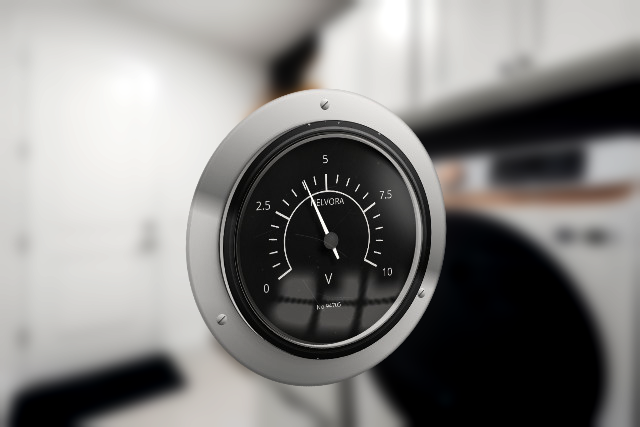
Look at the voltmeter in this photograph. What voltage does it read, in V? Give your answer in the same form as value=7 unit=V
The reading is value=4 unit=V
